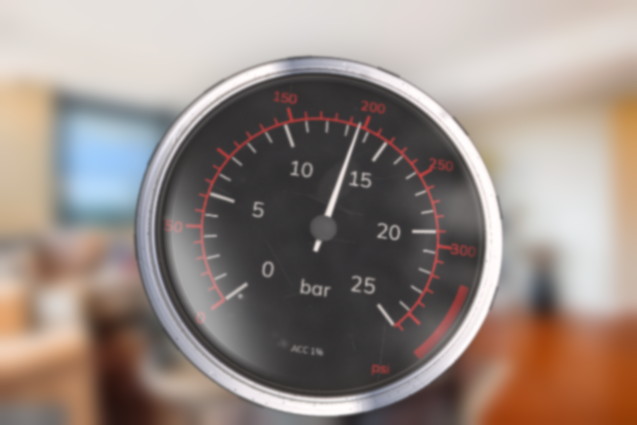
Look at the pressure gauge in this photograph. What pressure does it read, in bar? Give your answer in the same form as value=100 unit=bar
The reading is value=13.5 unit=bar
